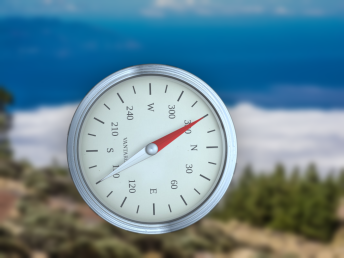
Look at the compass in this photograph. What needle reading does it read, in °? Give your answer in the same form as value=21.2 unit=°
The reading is value=330 unit=°
